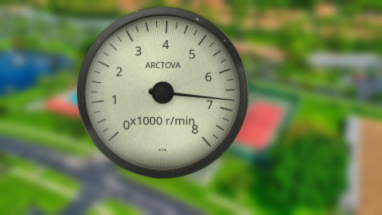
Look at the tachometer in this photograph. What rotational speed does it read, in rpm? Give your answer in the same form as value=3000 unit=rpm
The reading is value=6750 unit=rpm
